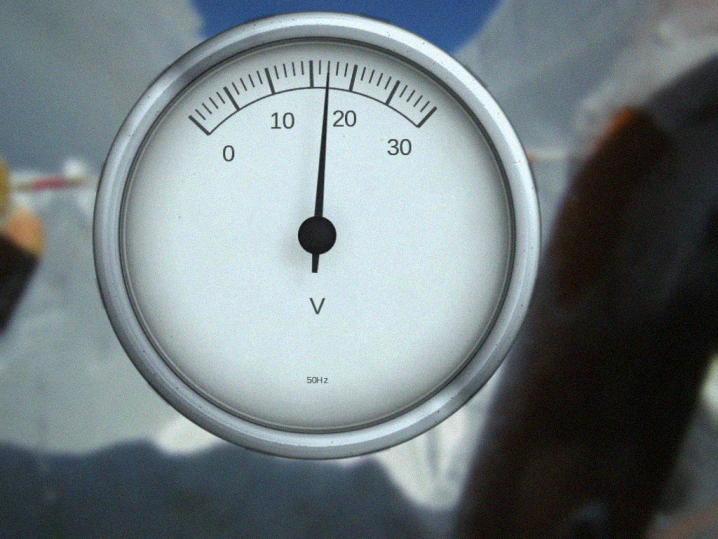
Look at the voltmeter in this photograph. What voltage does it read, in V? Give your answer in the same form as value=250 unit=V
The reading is value=17 unit=V
